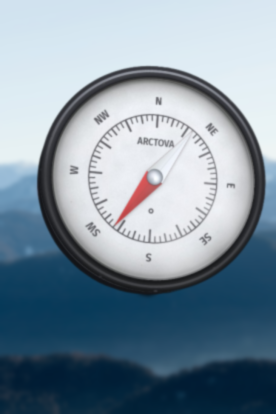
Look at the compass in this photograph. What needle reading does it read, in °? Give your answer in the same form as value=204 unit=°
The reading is value=215 unit=°
